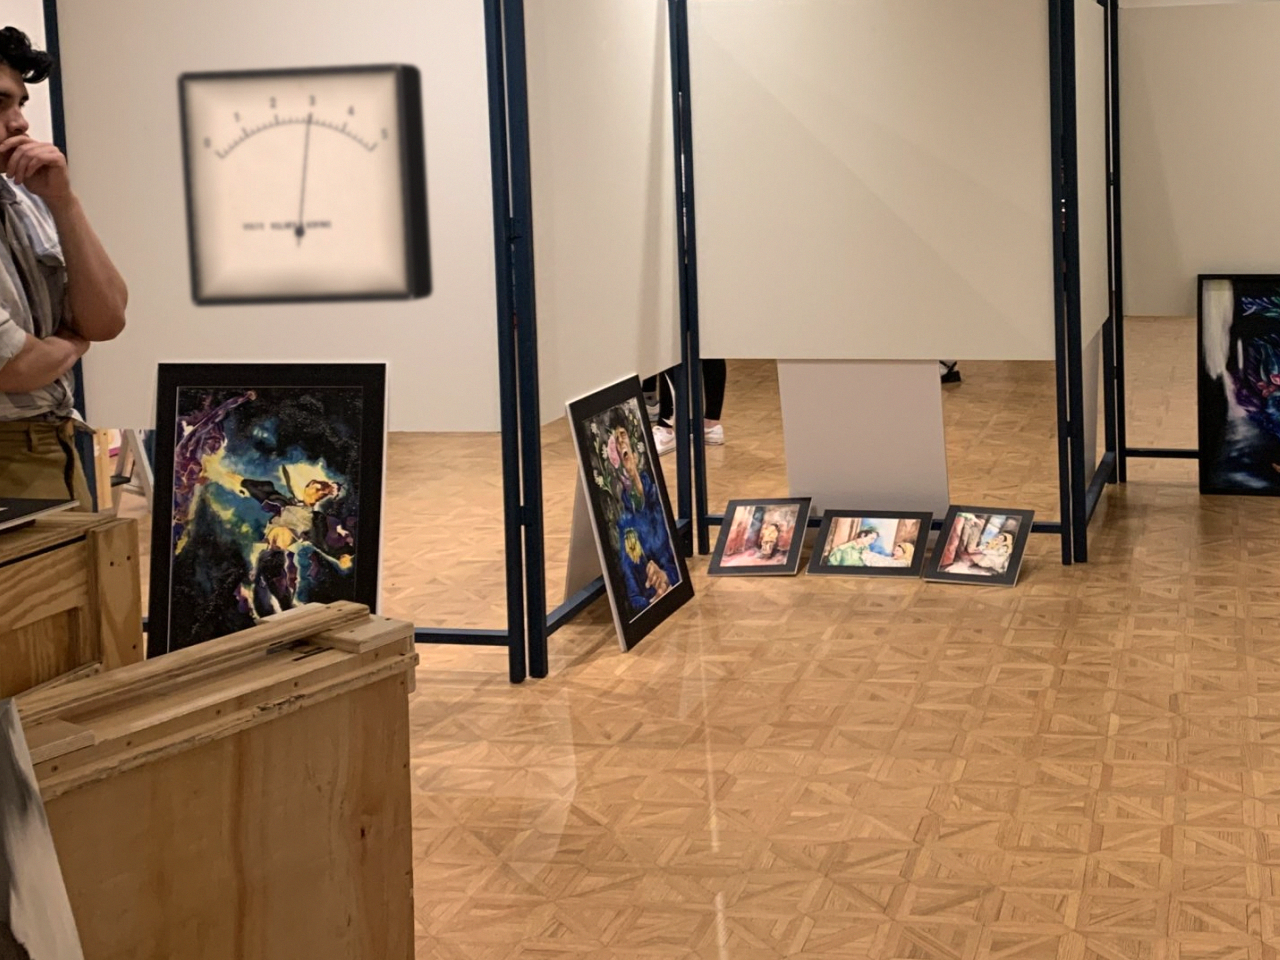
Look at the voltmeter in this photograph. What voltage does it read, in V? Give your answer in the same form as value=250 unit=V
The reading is value=3 unit=V
